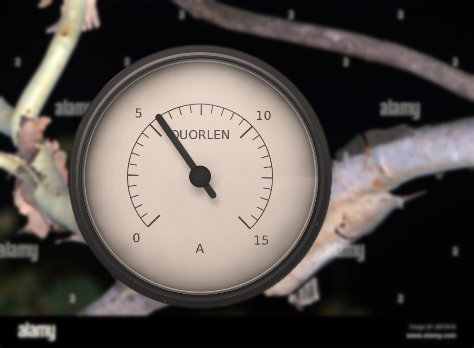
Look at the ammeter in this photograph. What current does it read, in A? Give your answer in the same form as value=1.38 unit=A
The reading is value=5.5 unit=A
